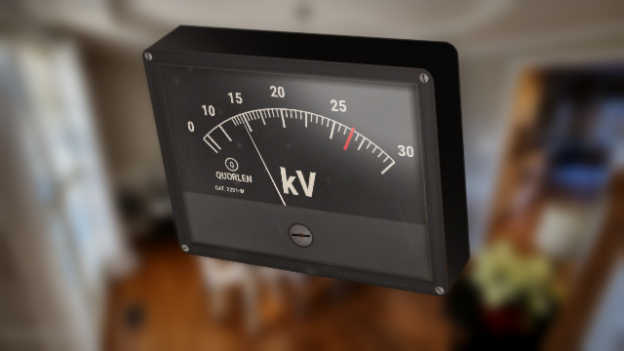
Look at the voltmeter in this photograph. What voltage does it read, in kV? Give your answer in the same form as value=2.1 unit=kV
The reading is value=15 unit=kV
